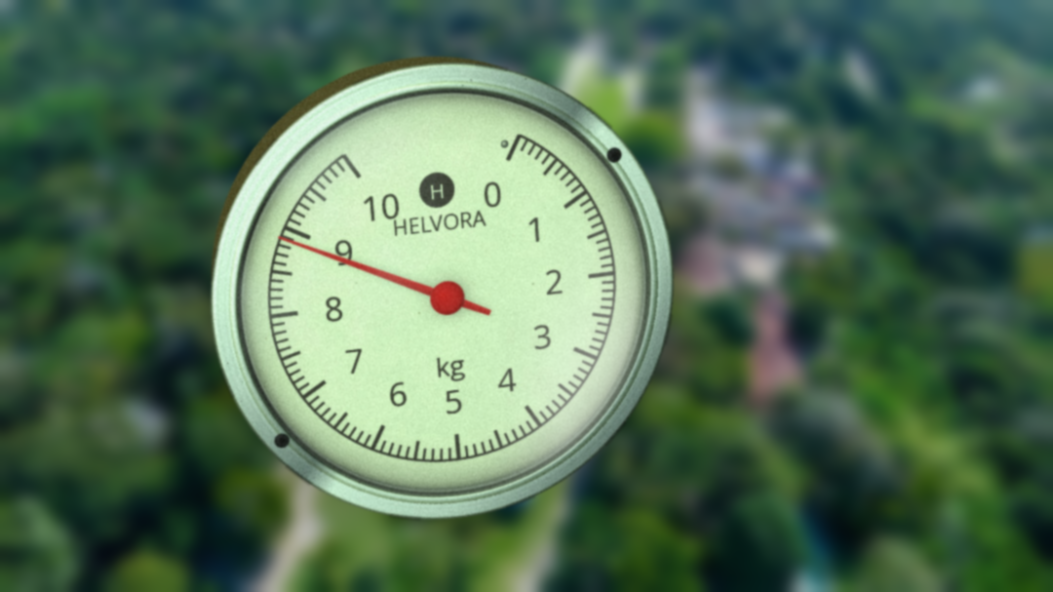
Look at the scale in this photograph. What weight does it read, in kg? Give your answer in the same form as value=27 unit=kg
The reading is value=8.9 unit=kg
